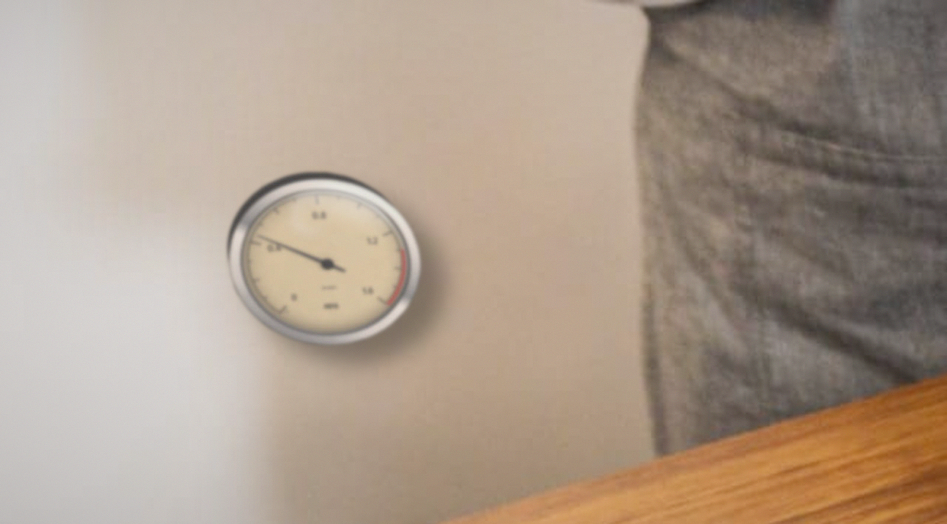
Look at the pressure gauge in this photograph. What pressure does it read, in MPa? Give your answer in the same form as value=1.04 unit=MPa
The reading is value=0.45 unit=MPa
